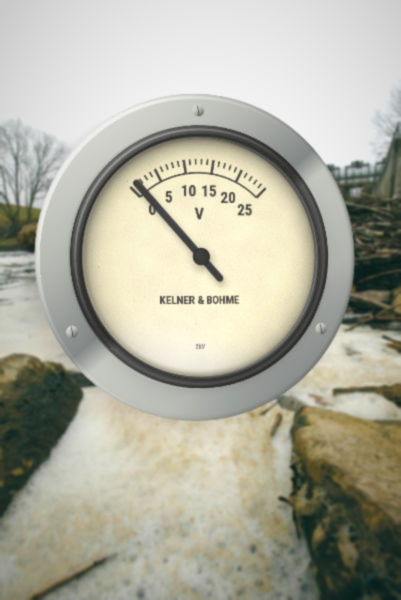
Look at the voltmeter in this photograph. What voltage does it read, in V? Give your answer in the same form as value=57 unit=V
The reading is value=1 unit=V
